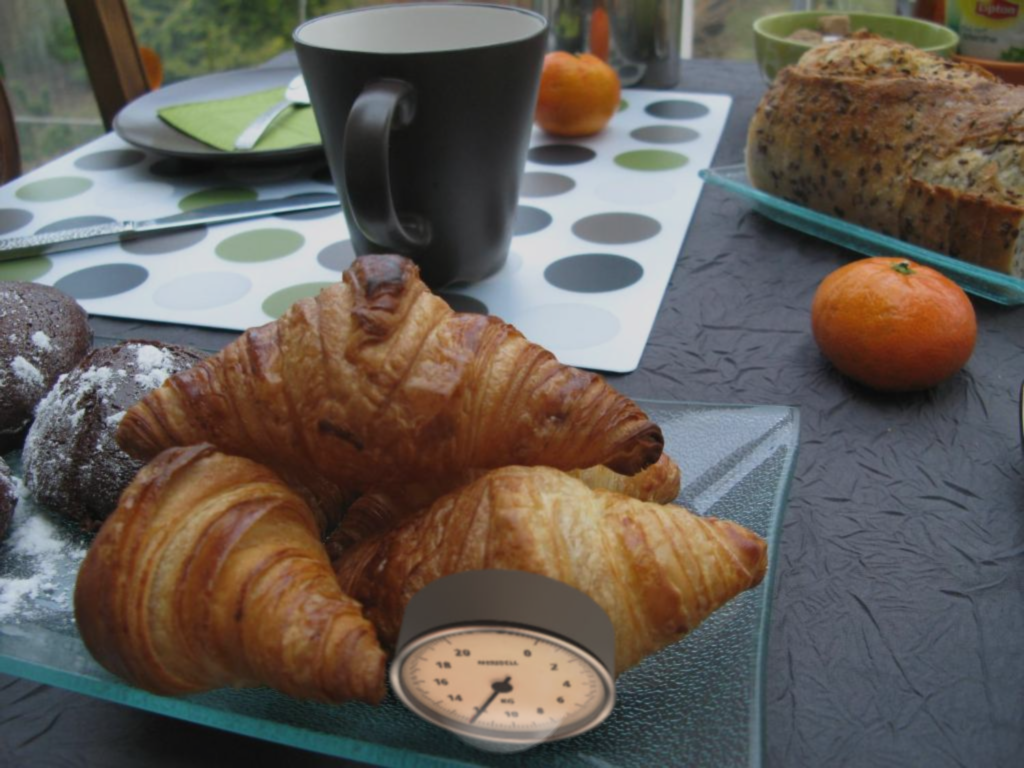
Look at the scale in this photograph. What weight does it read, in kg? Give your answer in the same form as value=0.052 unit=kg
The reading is value=12 unit=kg
